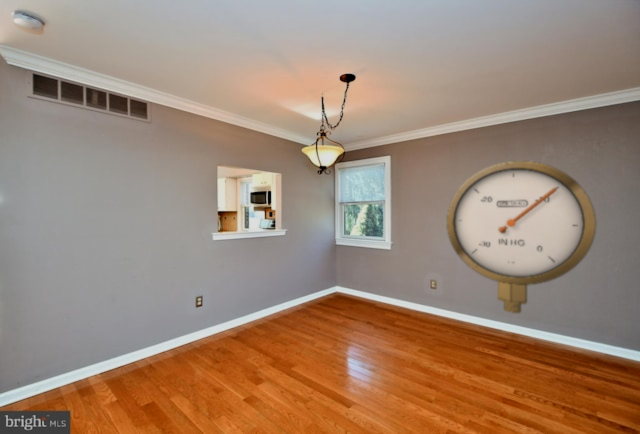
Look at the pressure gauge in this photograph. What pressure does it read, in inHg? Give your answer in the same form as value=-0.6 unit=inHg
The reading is value=-10 unit=inHg
